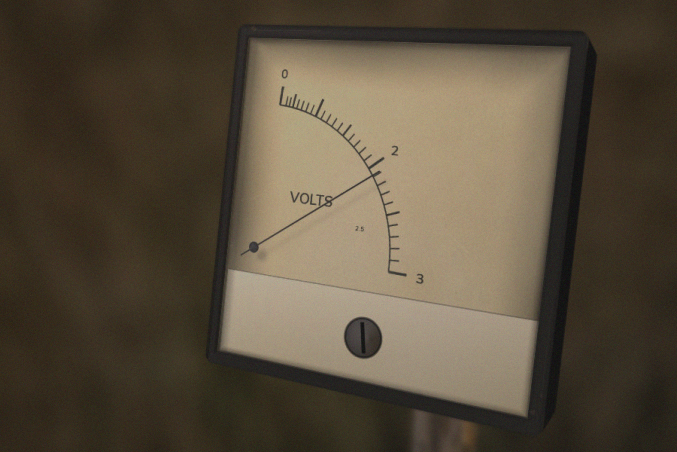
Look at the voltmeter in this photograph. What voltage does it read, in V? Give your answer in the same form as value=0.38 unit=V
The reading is value=2.1 unit=V
